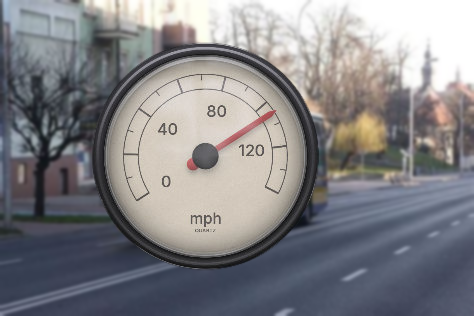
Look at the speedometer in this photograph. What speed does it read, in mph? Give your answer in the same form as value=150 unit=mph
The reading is value=105 unit=mph
